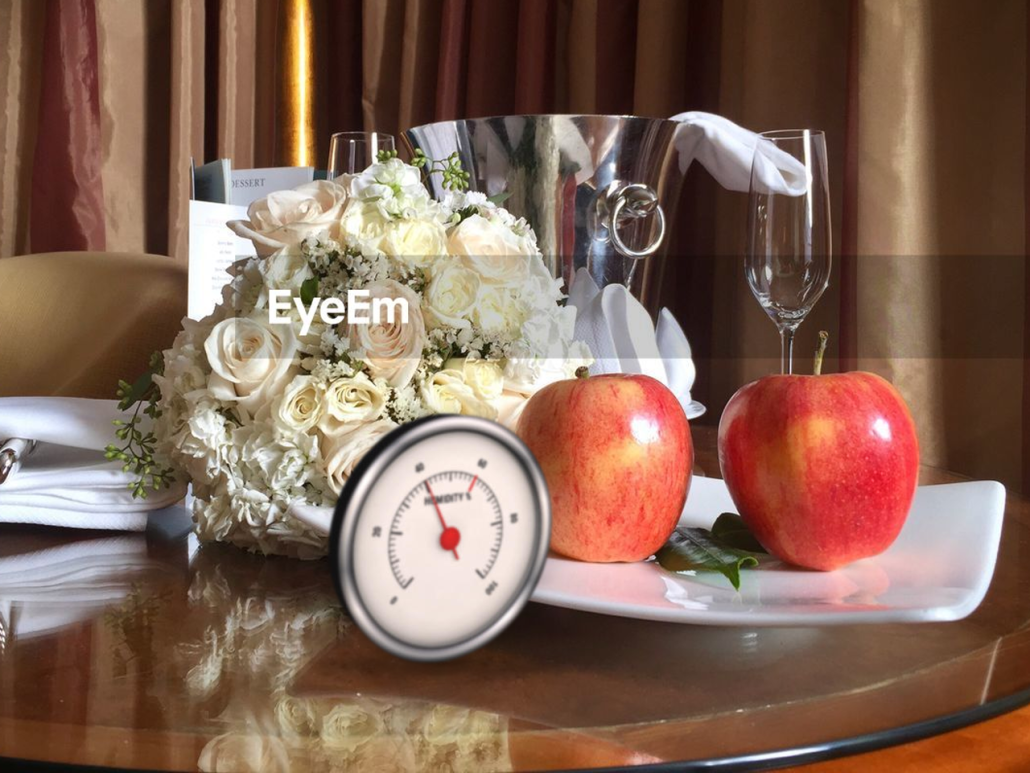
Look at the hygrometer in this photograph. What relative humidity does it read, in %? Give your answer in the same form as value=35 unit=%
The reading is value=40 unit=%
